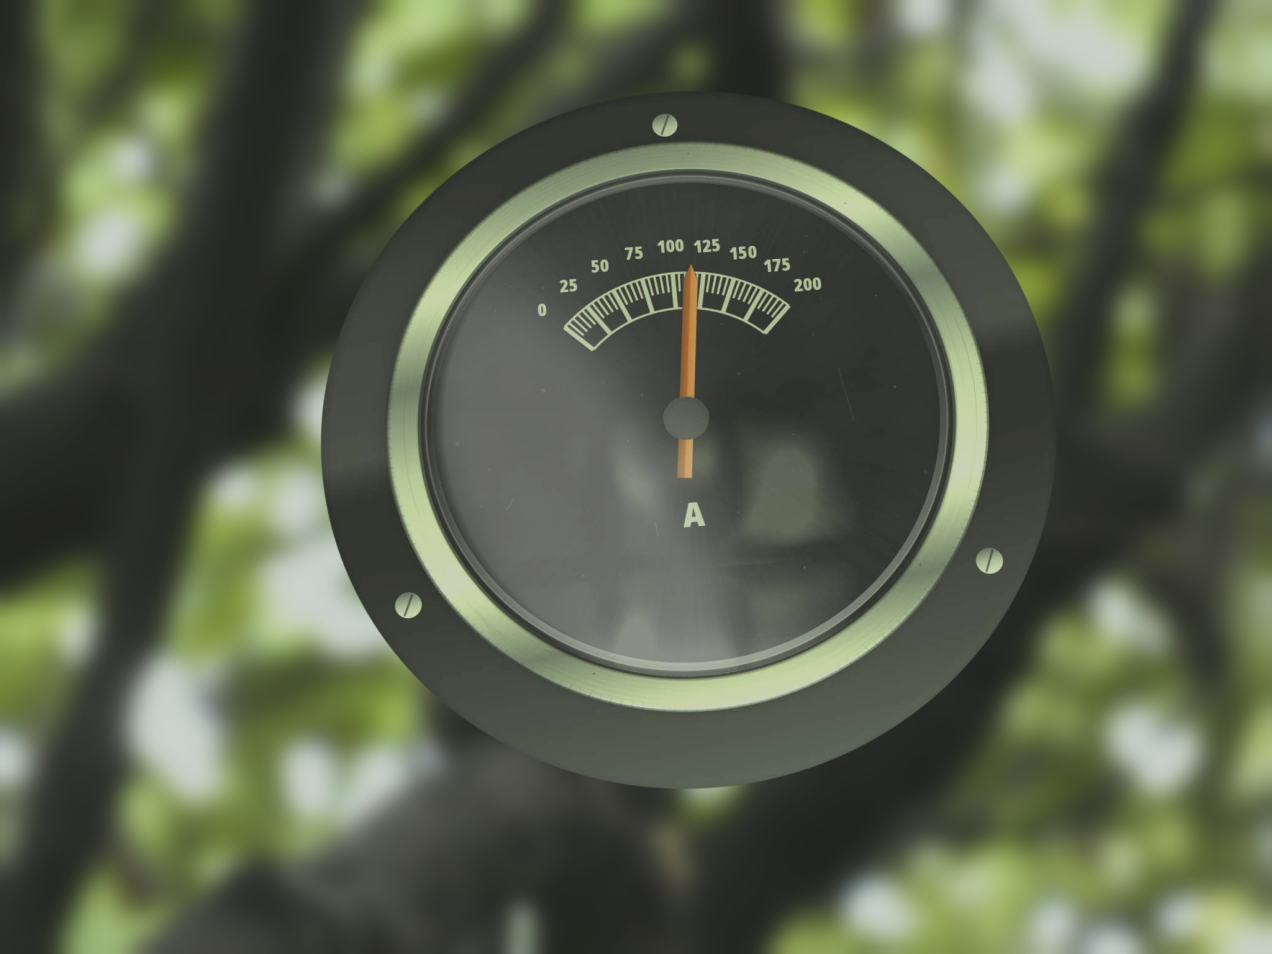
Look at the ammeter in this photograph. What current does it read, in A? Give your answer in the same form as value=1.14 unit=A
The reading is value=115 unit=A
